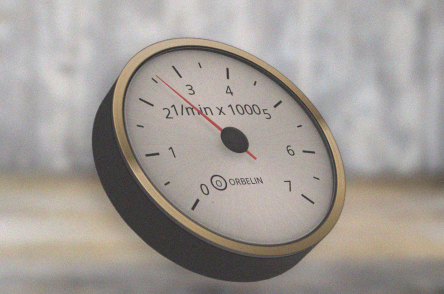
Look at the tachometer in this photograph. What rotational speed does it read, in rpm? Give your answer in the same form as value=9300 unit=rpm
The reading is value=2500 unit=rpm
